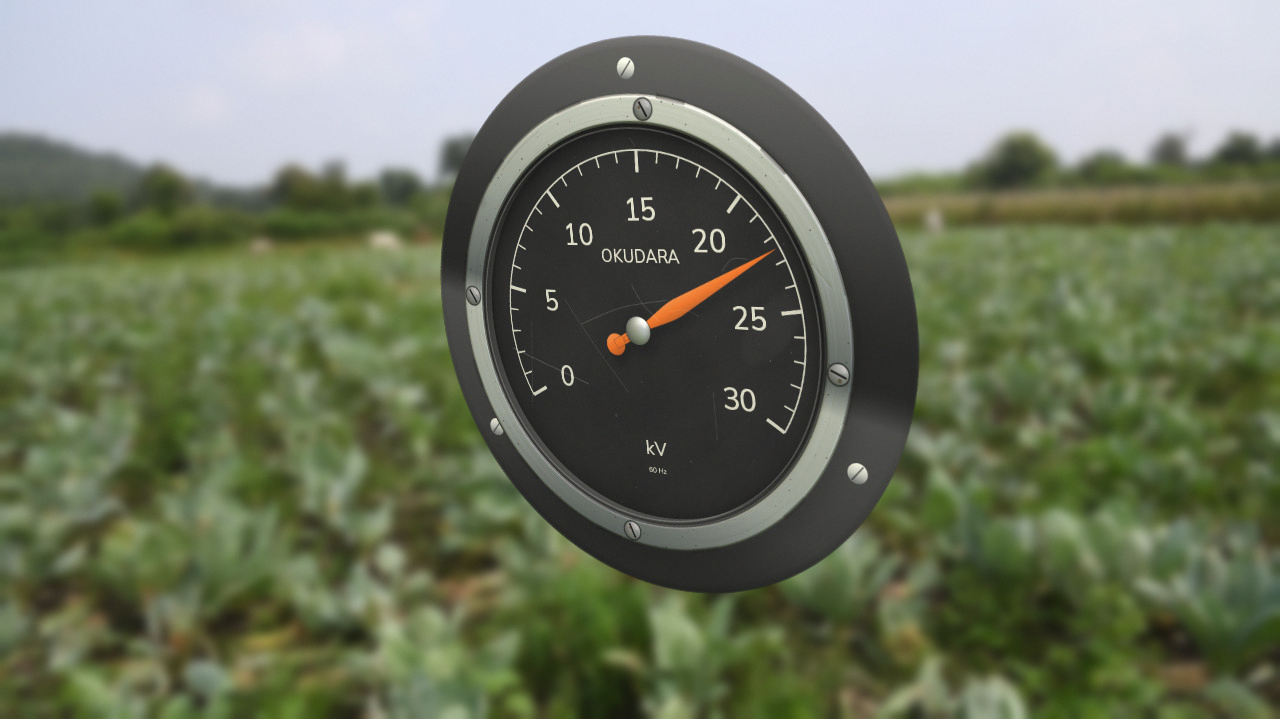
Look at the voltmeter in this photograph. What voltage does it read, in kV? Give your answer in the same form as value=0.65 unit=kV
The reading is value=22.5 unit=kV
